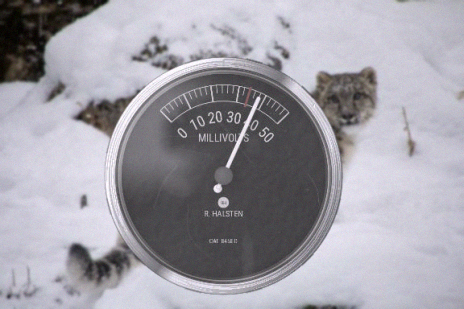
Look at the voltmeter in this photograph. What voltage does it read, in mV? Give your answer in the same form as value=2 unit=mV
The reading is value=38 unit=mV
